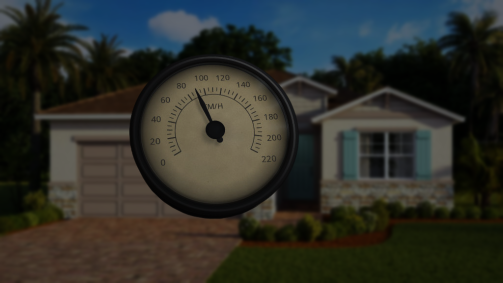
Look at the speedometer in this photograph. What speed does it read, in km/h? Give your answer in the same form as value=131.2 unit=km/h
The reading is value=90 unit=km/h
